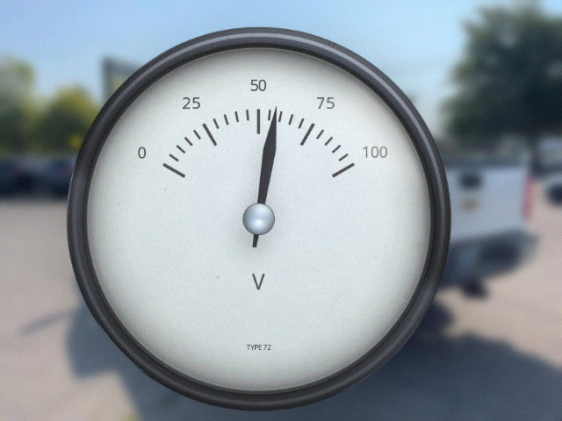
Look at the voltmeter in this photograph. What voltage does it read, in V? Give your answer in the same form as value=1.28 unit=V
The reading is value=57.5 unit=V
